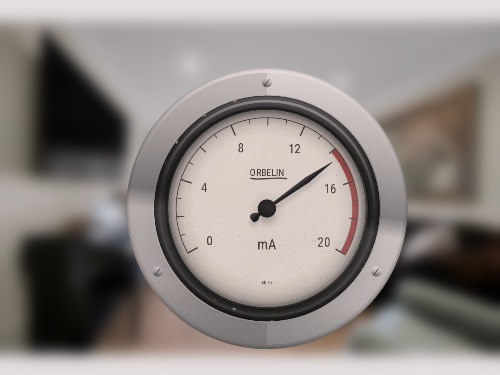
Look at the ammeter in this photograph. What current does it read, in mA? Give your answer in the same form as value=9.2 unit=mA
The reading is value=14.5 unit=mA
